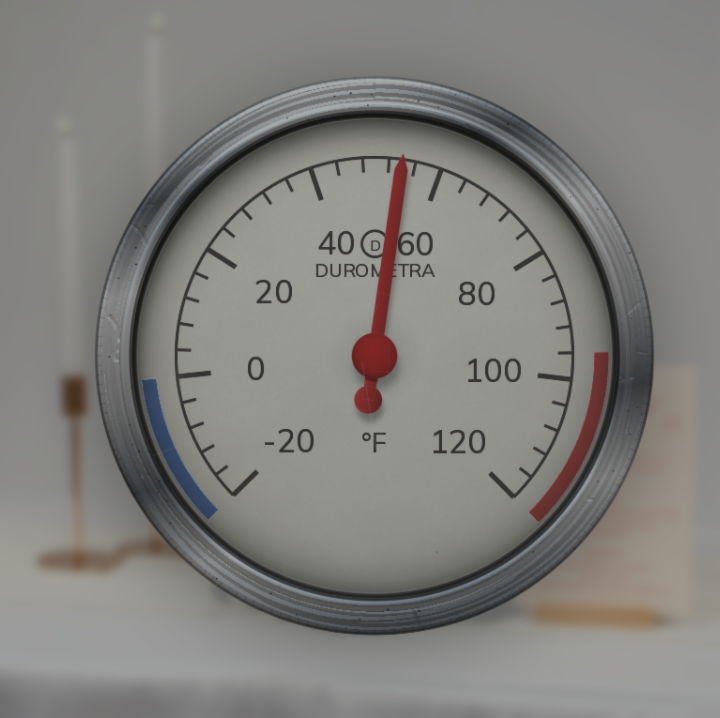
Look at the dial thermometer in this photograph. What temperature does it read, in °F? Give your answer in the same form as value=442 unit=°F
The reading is value=54 unit=°F
